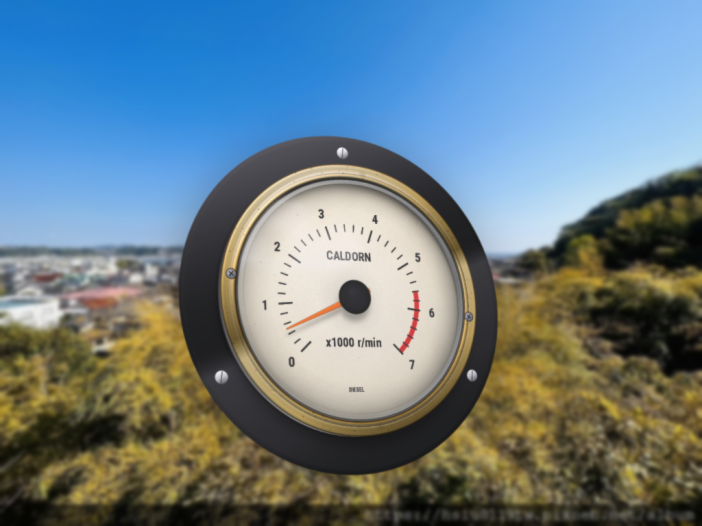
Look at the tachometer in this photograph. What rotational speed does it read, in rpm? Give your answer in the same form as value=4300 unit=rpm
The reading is value=500 unit=rpm
